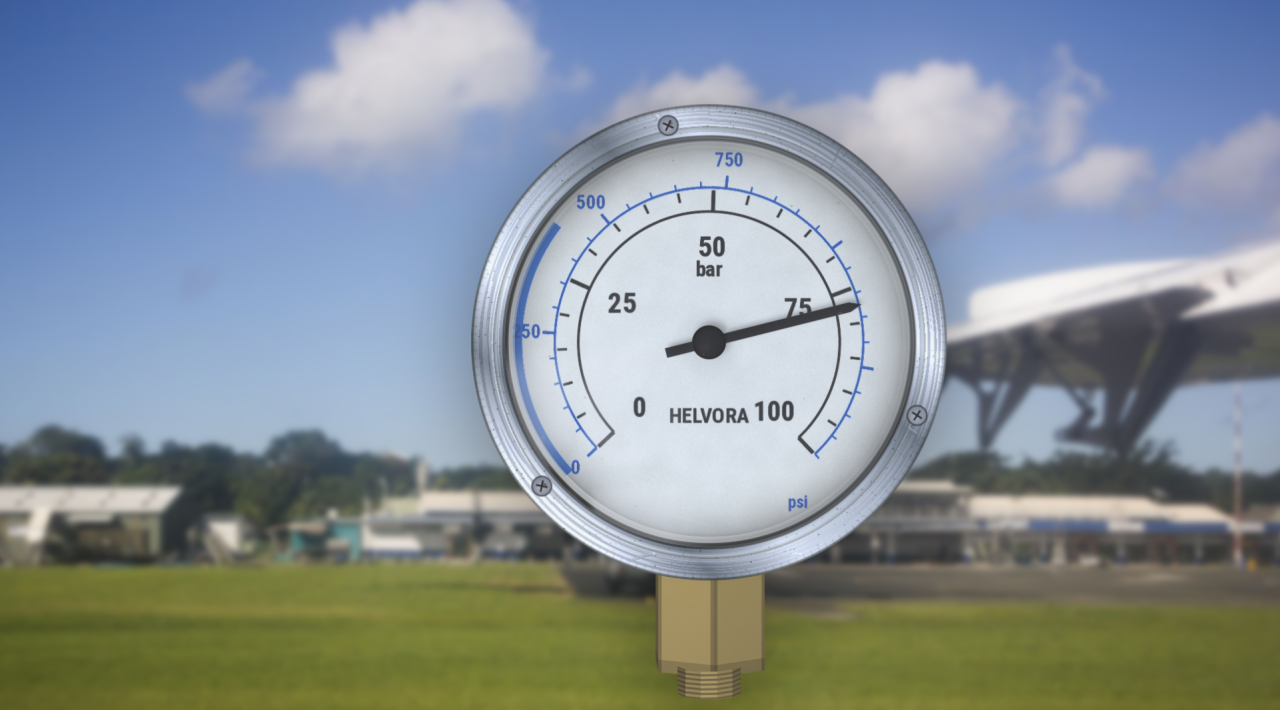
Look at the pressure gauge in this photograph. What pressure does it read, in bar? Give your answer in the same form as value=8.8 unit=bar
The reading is value=77.5 unit=bar
